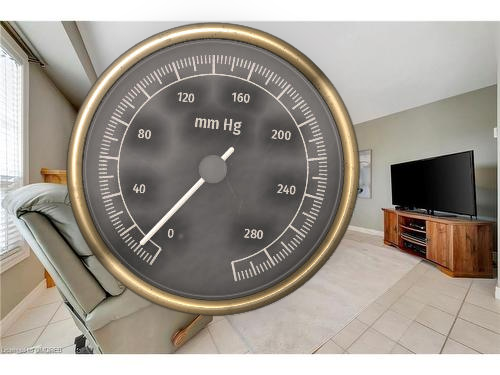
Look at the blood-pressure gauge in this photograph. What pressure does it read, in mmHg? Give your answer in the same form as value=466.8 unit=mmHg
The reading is value=10 unit=mmHg
